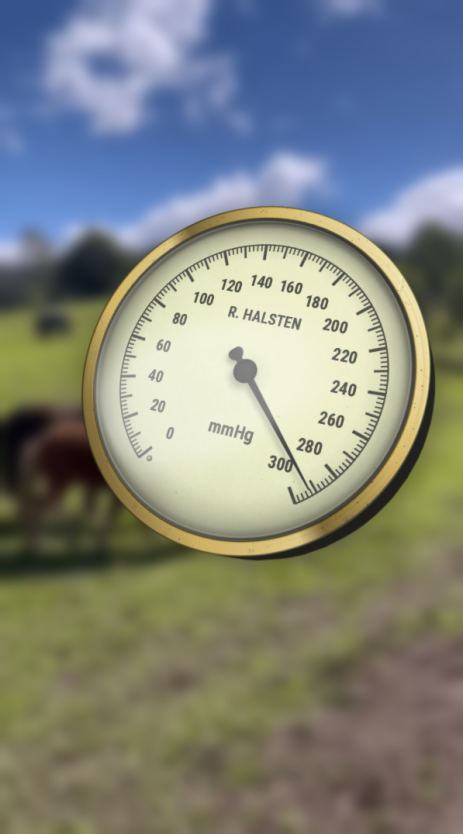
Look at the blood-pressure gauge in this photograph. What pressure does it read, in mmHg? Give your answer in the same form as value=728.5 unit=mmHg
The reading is value=292 unit=mmHg
